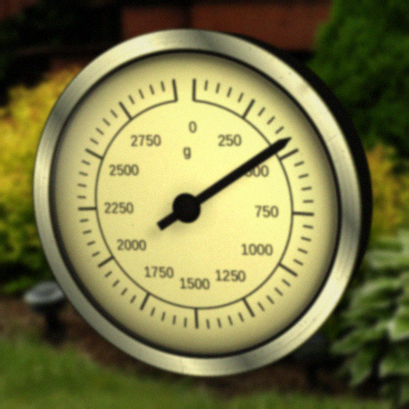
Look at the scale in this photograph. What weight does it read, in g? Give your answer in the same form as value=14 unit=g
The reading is value=450 unit=g
